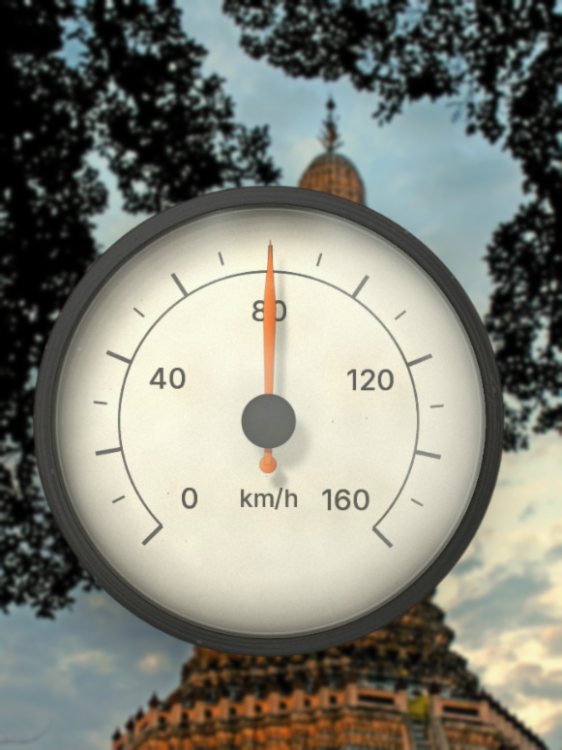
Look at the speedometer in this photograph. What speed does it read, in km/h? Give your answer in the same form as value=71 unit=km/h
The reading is value=80 unit=km/h
